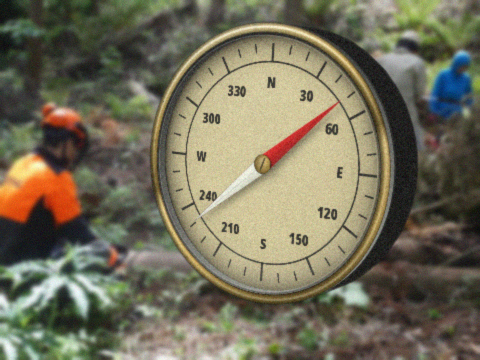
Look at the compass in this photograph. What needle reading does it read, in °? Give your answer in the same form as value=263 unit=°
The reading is value=50 unit=°
